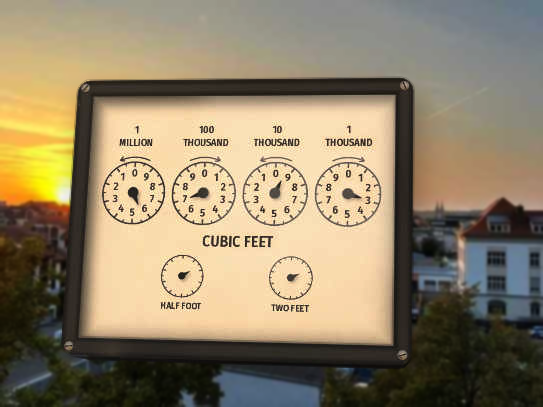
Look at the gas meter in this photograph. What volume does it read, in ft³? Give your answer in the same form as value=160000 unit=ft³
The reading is value=569300 unit=ft³
